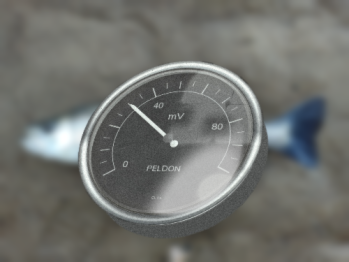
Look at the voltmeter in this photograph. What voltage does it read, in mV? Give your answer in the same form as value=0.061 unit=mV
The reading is value=30 unit=mV
